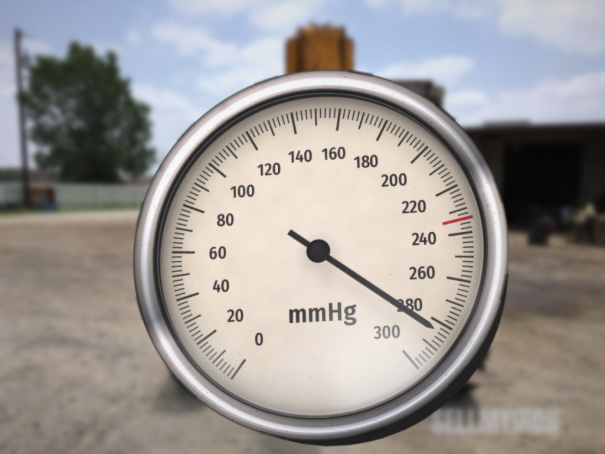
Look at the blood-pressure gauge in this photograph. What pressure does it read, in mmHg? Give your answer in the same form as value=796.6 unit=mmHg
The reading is value=284 unit=mmHg
